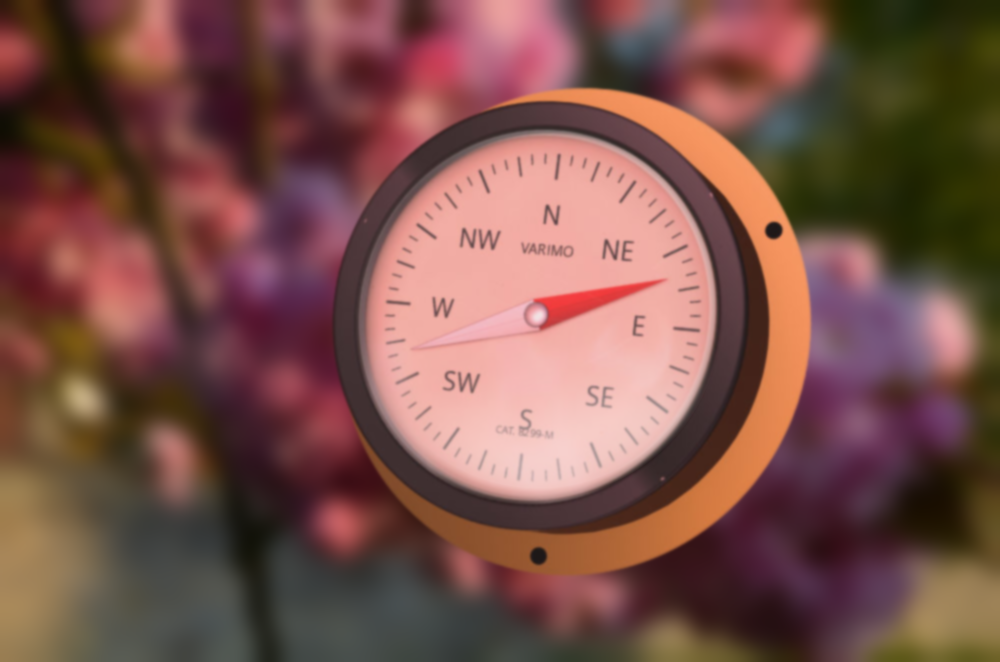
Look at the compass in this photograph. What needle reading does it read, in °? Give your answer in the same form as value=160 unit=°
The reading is value=70 unit=°
